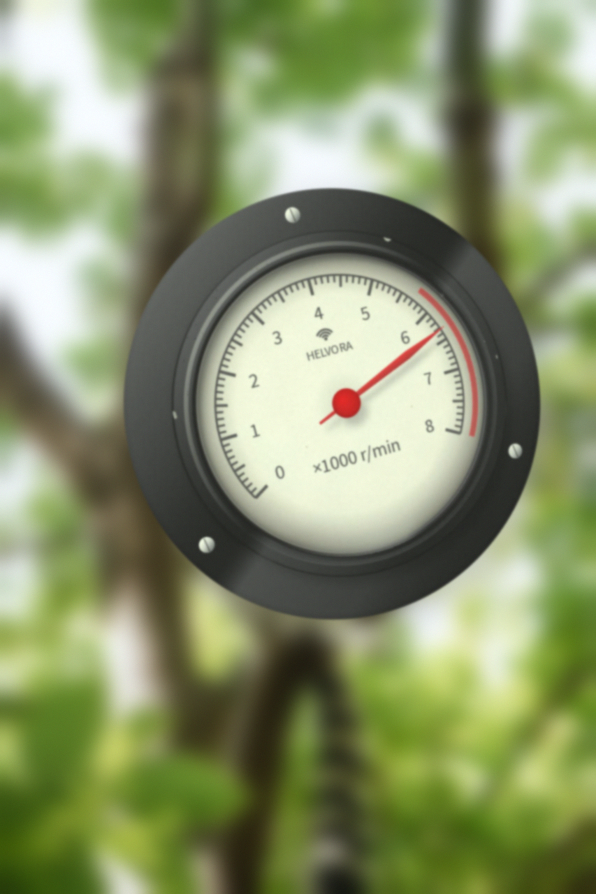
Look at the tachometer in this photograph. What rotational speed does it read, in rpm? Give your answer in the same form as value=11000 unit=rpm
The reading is value=6300 unit=rpm
